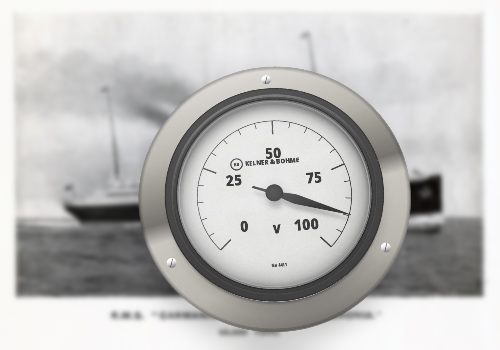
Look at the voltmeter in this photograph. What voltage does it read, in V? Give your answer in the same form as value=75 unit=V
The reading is value=90 unit=V
